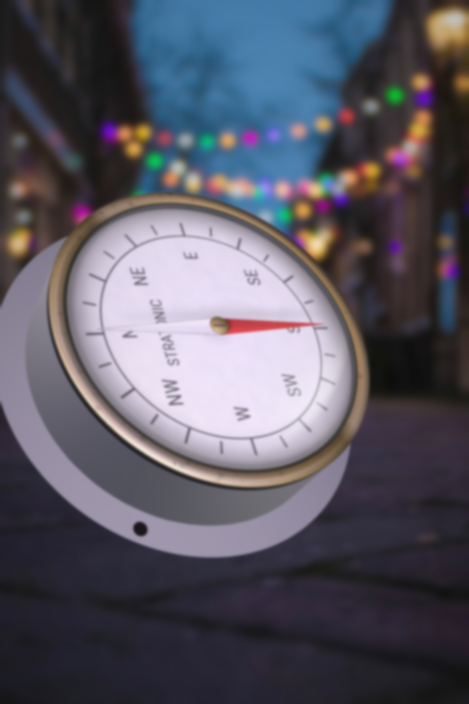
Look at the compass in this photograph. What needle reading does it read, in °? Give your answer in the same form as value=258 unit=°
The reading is value=180 unit=°
